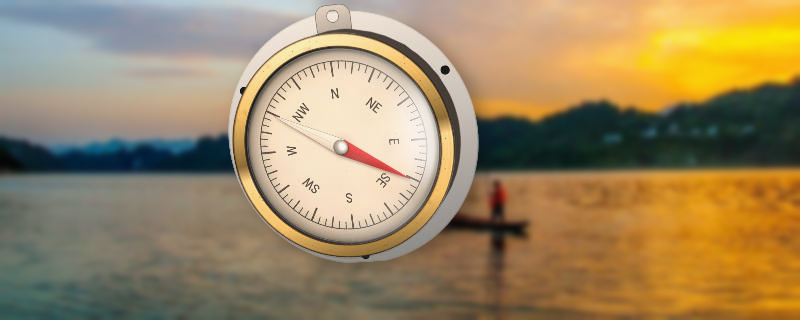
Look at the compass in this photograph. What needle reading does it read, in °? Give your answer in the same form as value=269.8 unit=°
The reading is value=120 unit=°
